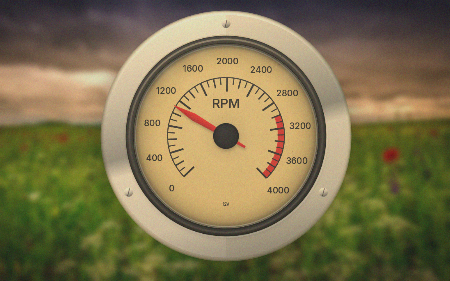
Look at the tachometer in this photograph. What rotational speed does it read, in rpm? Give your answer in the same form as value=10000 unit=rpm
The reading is value=1100 unit=rpm
